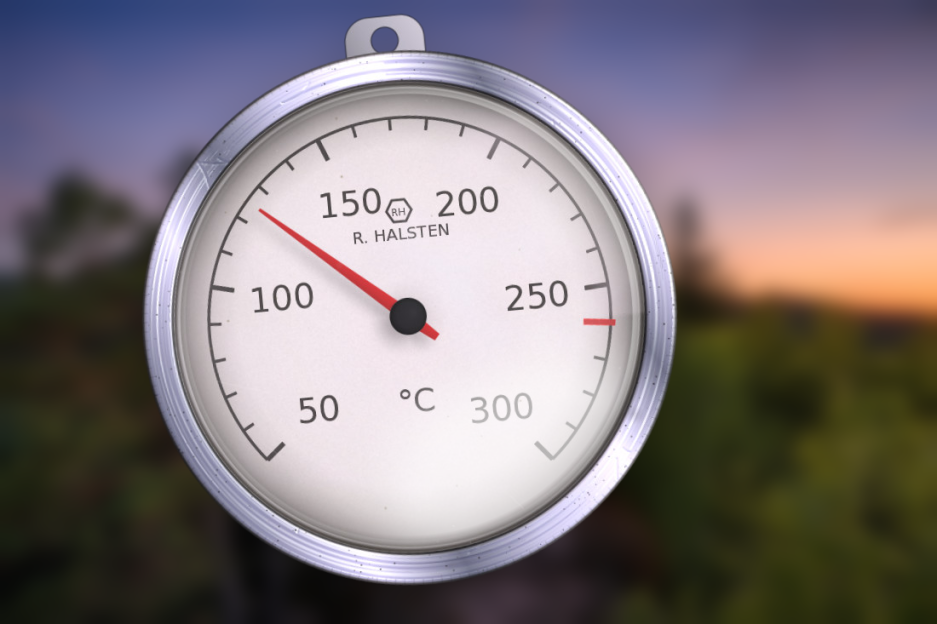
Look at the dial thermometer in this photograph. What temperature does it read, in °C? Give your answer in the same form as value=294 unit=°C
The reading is value=125 unit=°C
